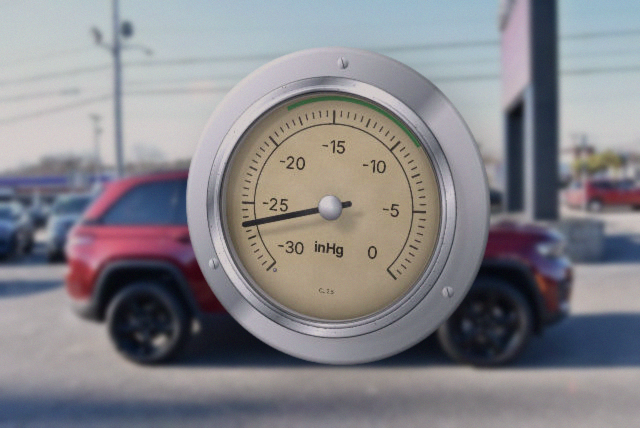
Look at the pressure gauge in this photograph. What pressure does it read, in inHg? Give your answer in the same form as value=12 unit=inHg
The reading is value=-26.5 unit=inHg
